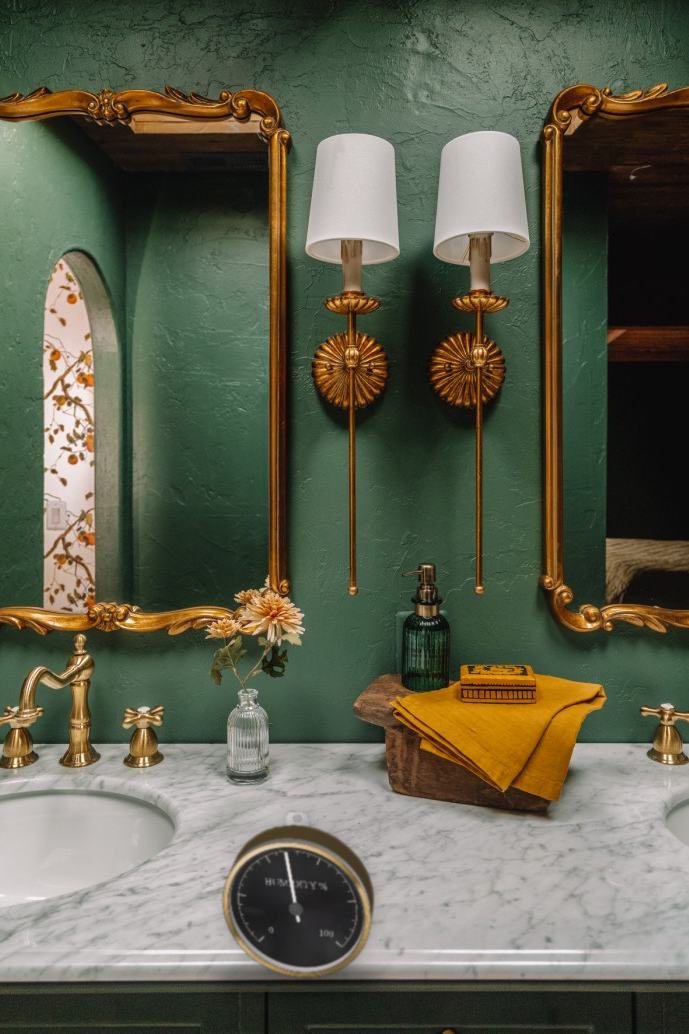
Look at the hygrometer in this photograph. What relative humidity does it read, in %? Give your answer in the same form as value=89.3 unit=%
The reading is value=48 unit=%
